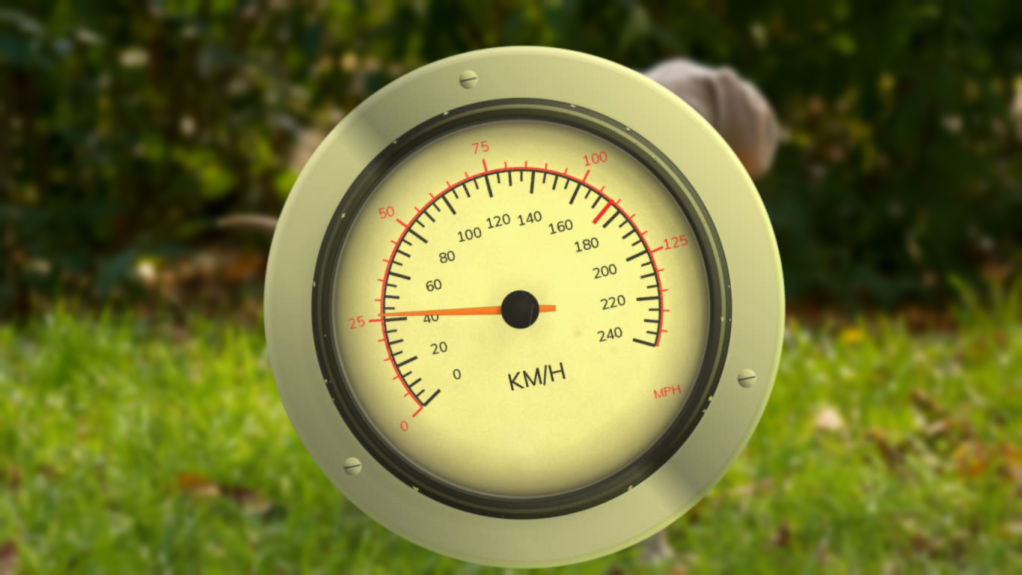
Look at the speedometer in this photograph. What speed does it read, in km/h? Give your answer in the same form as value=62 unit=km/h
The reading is value=42.5 unit=km/h
